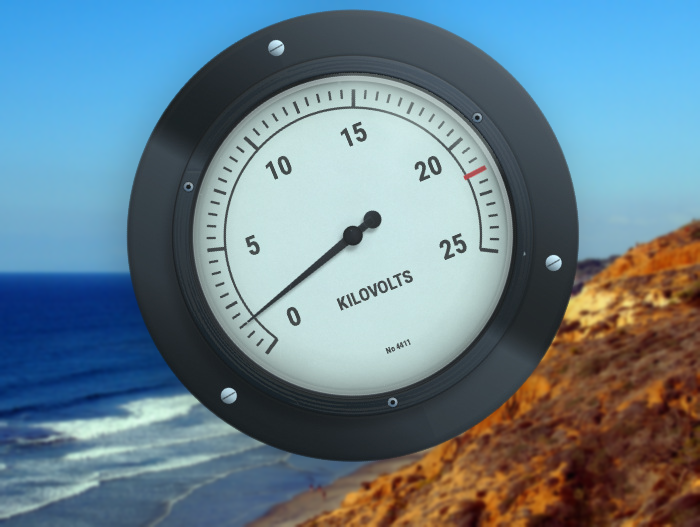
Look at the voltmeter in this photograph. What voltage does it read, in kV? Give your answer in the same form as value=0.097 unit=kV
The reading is value=1.5 unit=kV
